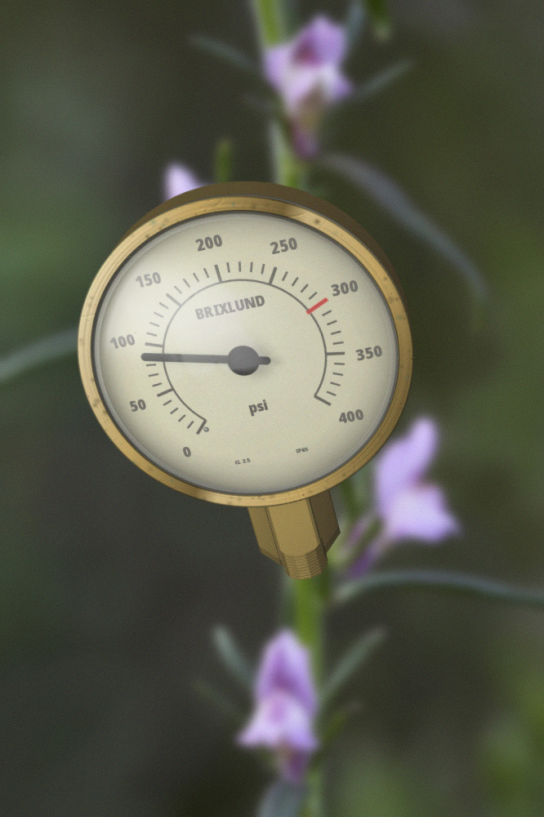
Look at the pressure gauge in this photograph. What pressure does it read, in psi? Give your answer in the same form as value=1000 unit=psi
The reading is value=90 unit=psi
